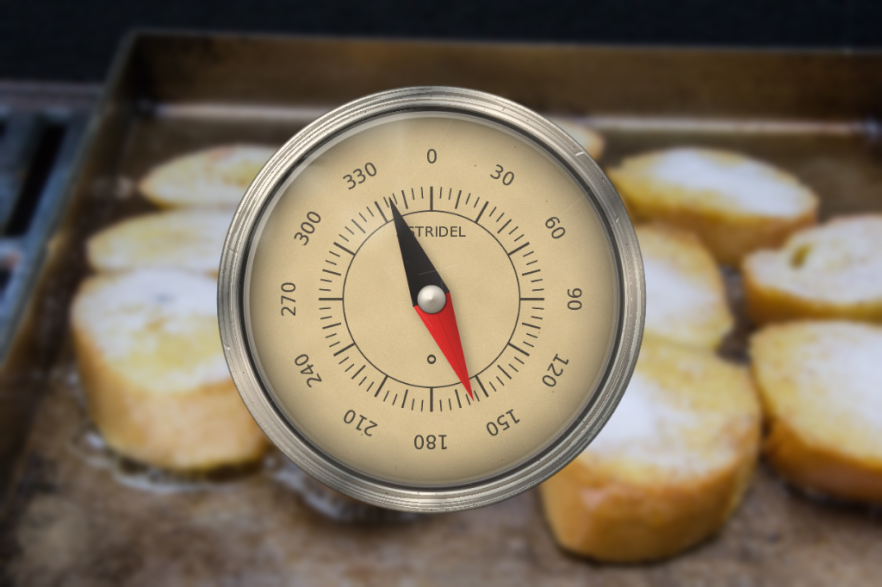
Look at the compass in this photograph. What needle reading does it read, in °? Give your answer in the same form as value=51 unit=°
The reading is value=157.5 unit=°
